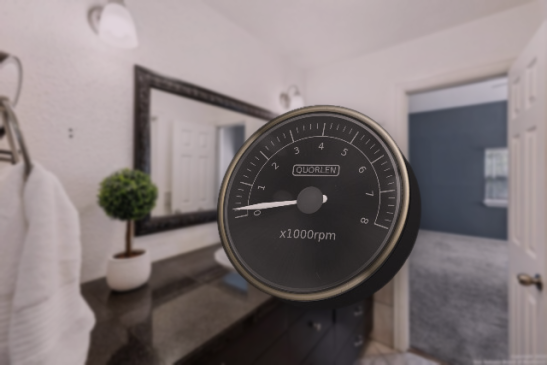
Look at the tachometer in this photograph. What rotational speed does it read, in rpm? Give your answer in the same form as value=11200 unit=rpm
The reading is value=200 unit=rpm
